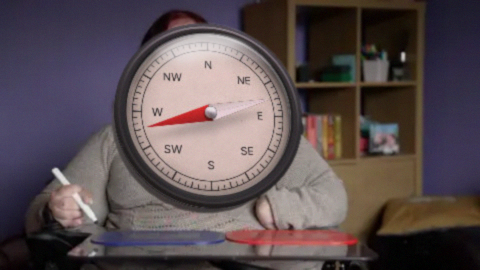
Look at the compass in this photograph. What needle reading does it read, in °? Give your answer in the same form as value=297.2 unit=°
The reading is value=255 unit=°
